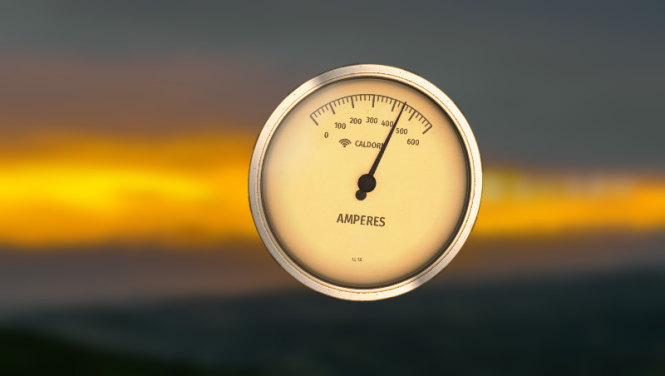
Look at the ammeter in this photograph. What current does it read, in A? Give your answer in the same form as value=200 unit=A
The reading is value=440 unit=A
